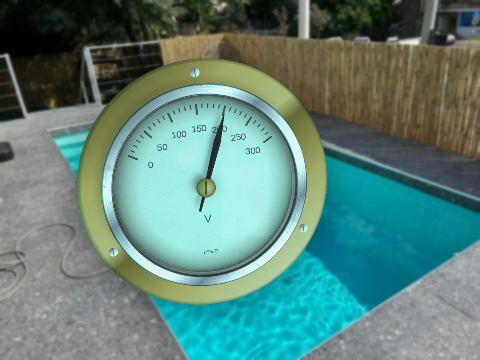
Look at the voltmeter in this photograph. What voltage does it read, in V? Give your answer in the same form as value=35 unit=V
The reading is value=200 unit=V
